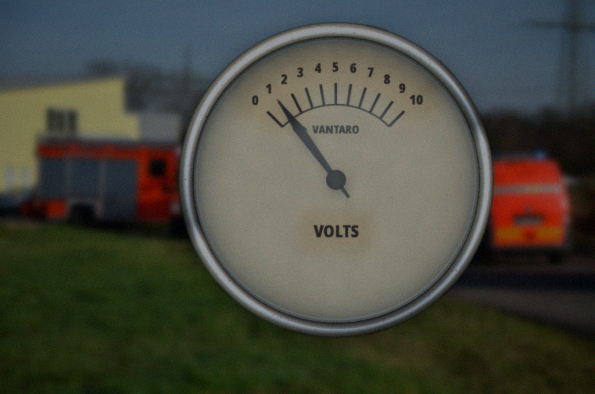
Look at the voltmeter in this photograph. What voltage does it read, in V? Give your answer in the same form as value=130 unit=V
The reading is value=1 unit=V
